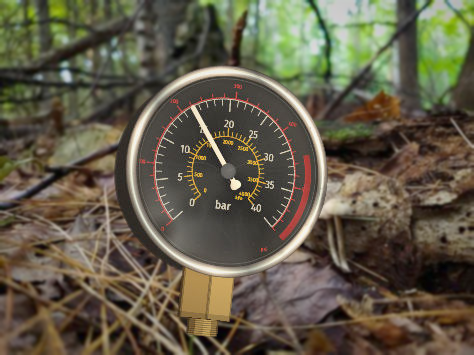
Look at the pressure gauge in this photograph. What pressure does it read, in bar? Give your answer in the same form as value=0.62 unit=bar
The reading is value=15 unit=bar
